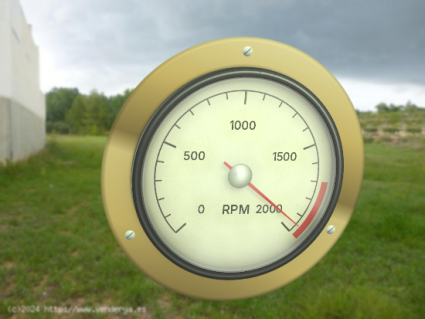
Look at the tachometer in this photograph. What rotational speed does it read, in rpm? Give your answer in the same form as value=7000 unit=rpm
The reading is value=1950 unit=rpm
